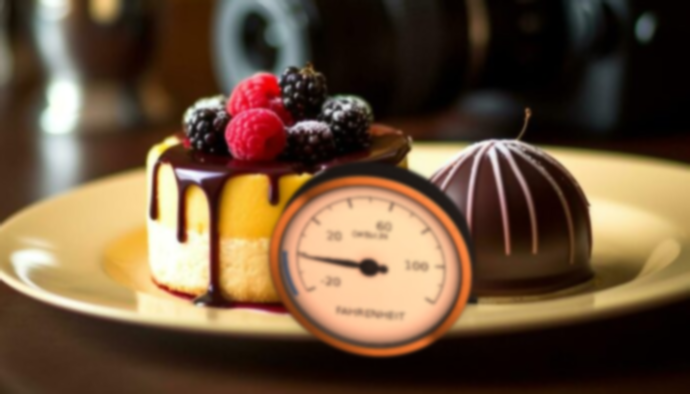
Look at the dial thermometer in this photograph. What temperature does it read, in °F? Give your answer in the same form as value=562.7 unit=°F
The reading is value=0 unit=°F
